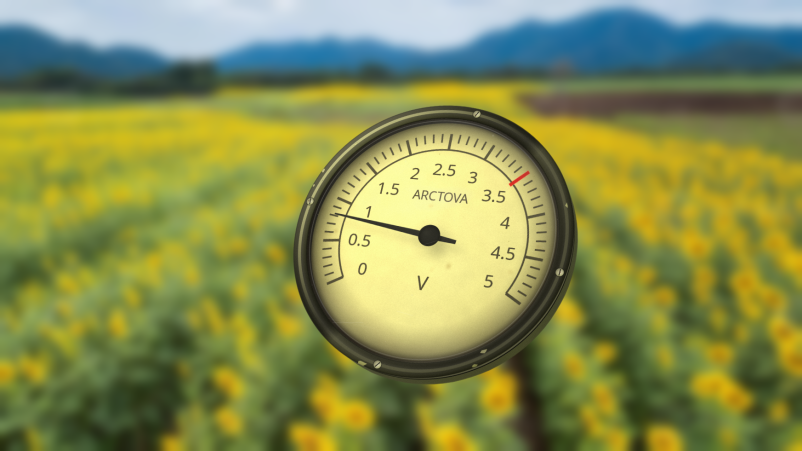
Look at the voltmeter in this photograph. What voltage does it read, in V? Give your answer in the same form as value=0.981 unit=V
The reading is value=0.8 unit=V
